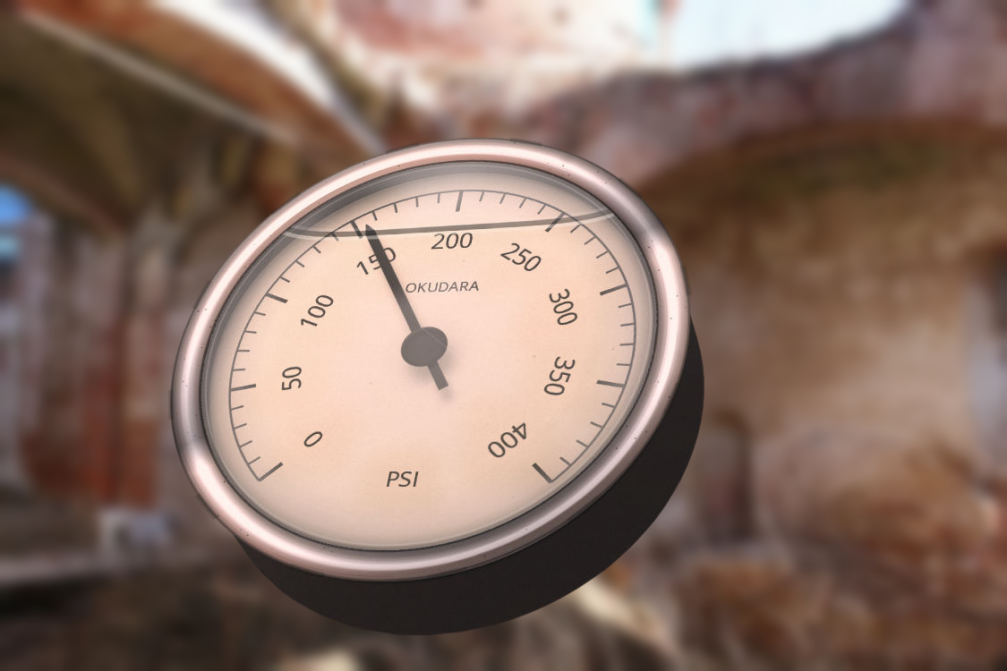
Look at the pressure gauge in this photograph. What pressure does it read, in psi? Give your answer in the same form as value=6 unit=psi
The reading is value=155 unit=psi
